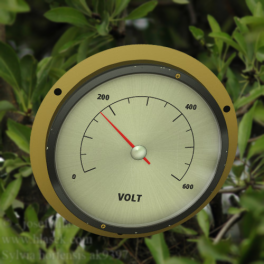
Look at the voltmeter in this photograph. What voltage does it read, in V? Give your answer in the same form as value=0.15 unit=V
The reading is value=175 unit=V
